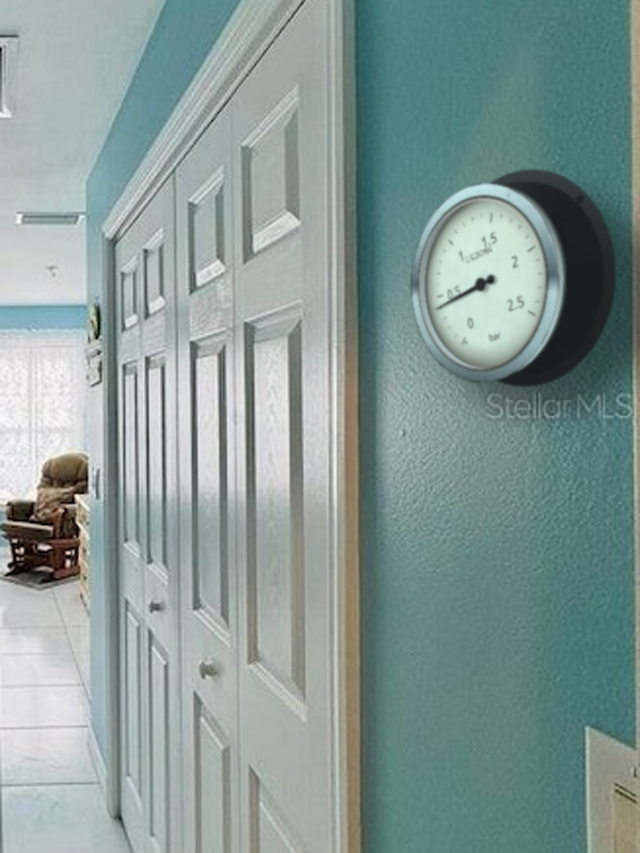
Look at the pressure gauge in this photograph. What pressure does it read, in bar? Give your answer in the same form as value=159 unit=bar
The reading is value=0.4 unit=bar
